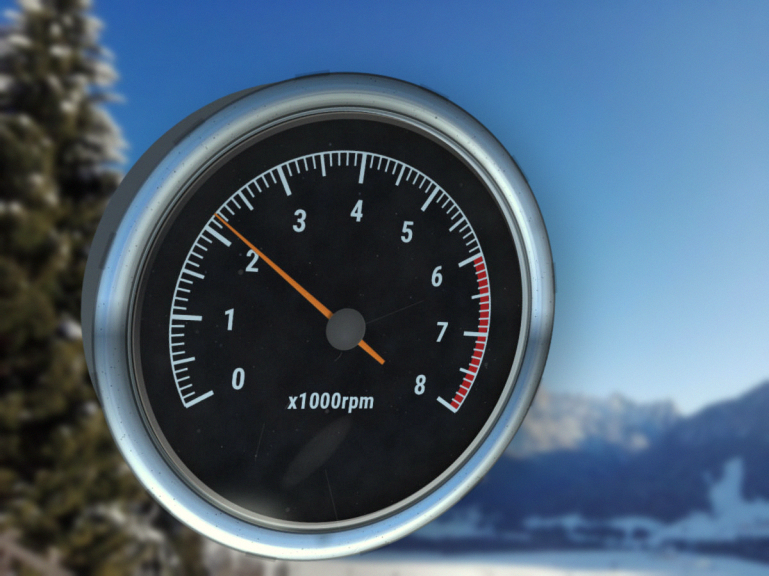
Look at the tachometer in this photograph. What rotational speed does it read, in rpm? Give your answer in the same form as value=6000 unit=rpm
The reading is value=2150 unit=rpm
